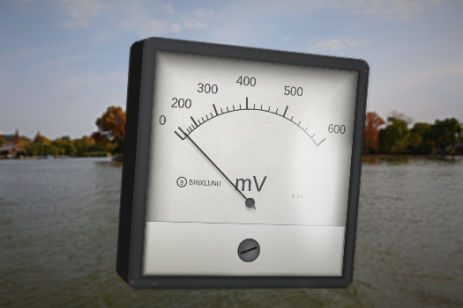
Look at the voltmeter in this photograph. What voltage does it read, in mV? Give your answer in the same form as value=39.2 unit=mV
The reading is value=100 unit=mV
